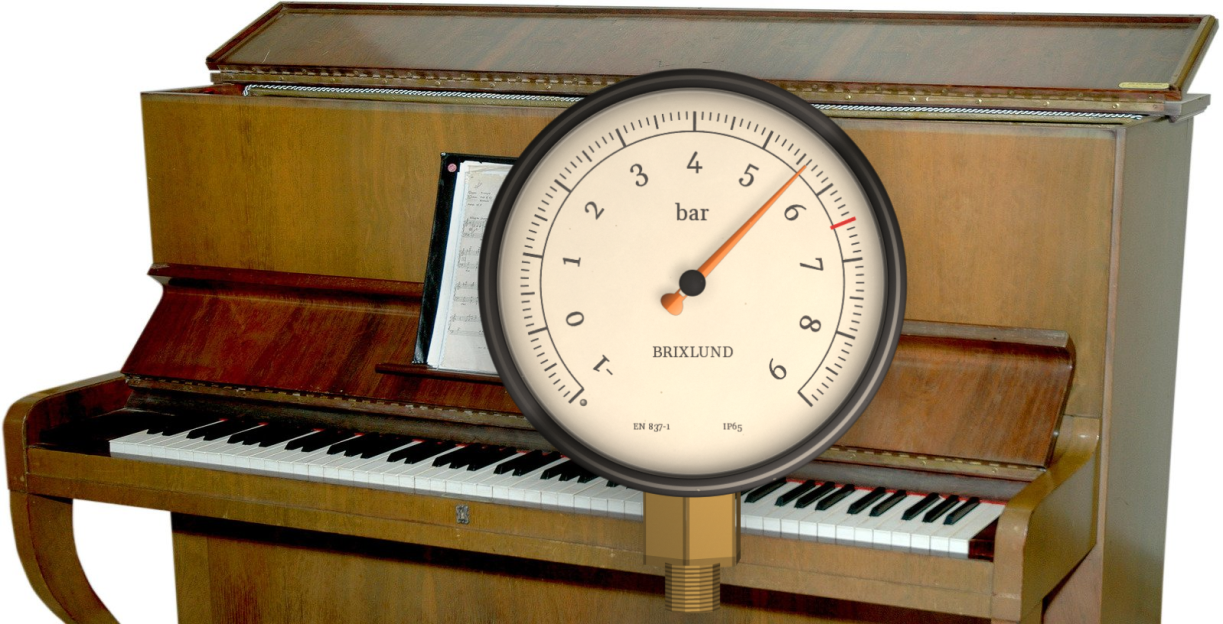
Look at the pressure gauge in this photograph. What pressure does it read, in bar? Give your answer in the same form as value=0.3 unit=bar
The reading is value=5.6 unit=bar
